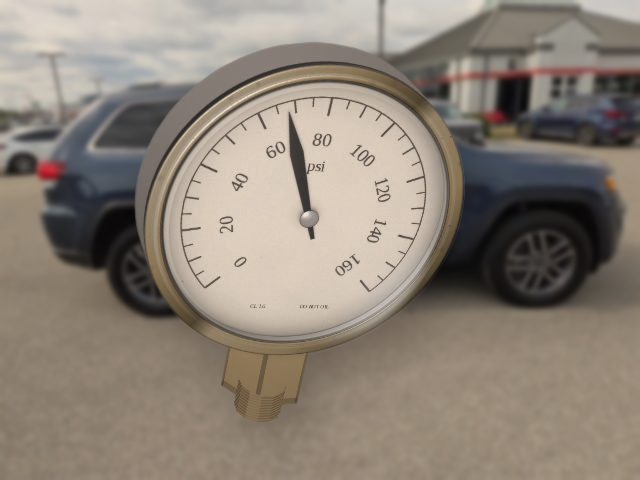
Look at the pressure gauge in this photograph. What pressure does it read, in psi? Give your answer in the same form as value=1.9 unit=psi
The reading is value=67.5 unit=psi
